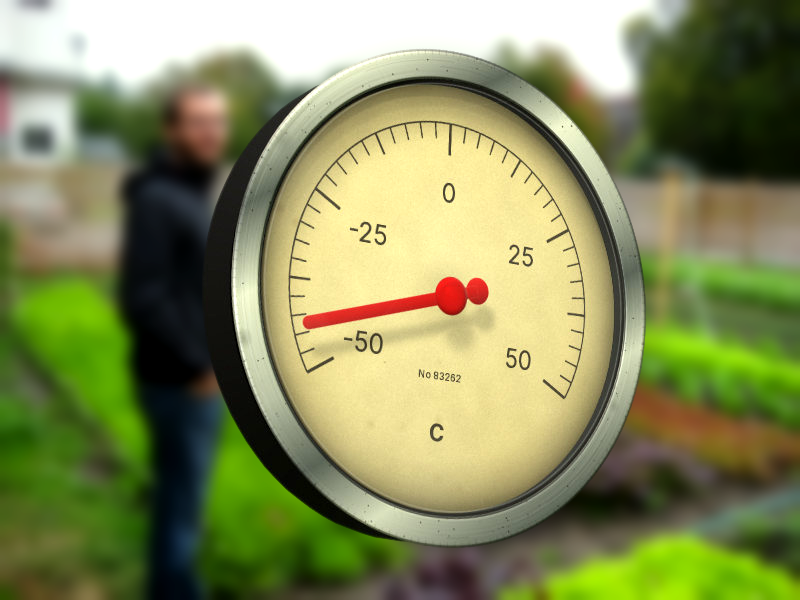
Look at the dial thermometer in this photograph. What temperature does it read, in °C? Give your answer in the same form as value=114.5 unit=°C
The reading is value=-43.75 unit=°C
